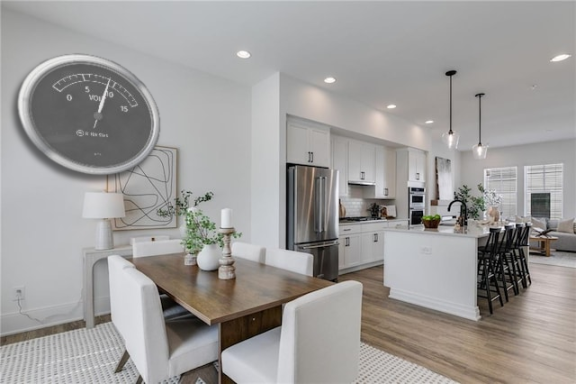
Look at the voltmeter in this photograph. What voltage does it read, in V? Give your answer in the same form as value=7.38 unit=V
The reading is value=9 unit=V
